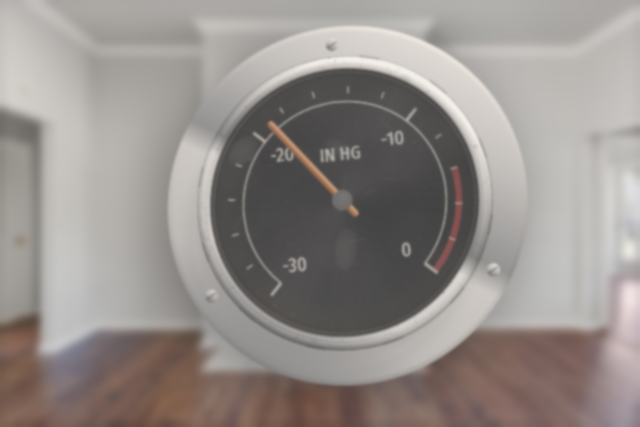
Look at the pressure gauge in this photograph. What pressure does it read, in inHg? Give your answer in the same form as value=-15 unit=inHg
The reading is value=-19 unit=inHg
